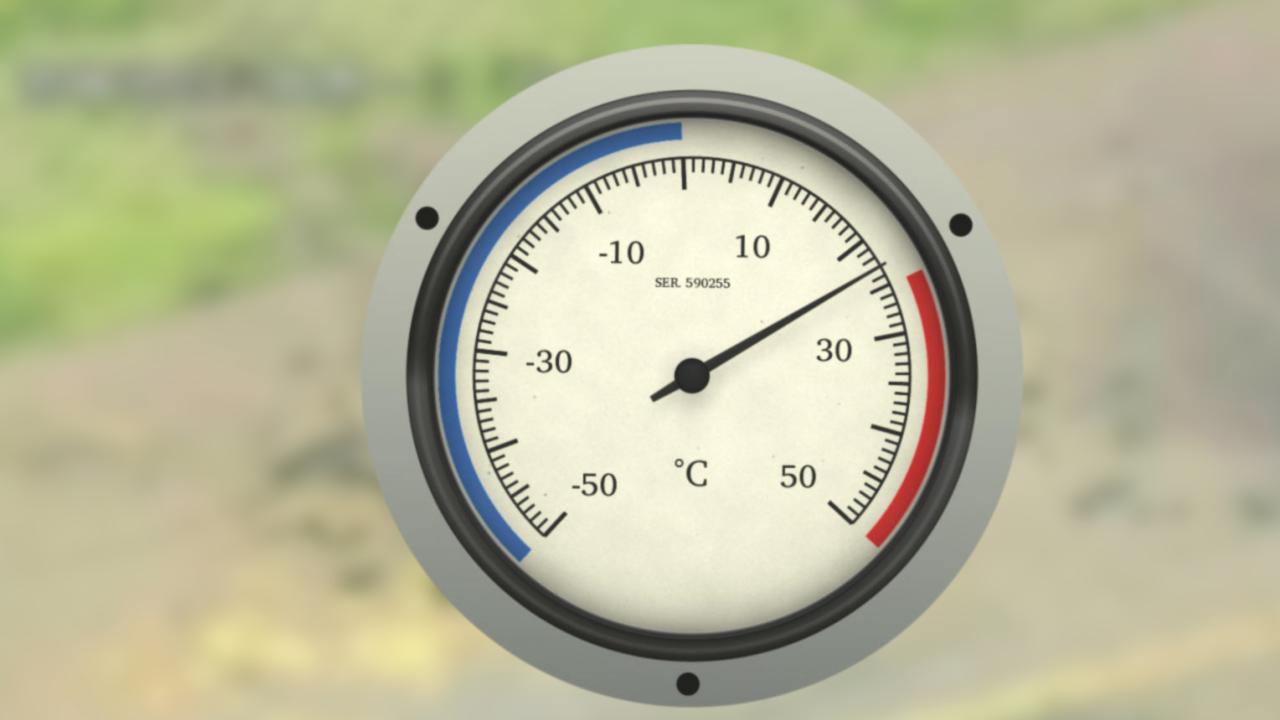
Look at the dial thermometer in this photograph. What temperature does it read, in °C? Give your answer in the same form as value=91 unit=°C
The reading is value=23 unit=°C
